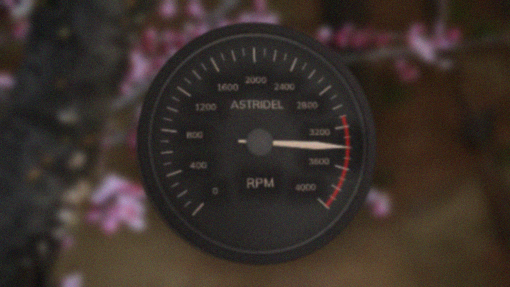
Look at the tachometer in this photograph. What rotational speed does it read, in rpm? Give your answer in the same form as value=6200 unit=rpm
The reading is value=3400 unit=rpm
